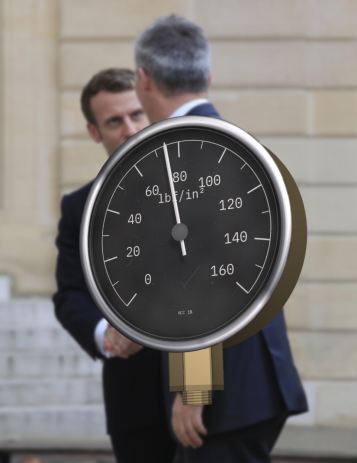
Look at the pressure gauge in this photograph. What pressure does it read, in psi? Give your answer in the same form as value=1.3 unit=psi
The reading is value=75 unit=psi
